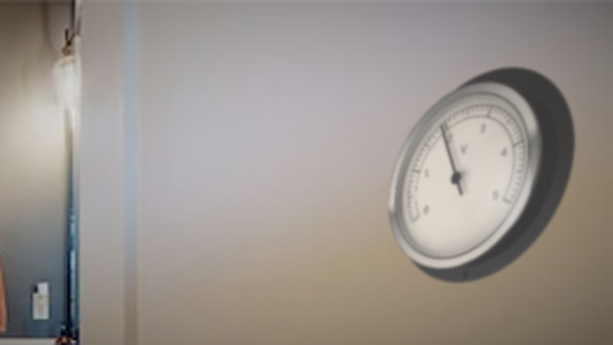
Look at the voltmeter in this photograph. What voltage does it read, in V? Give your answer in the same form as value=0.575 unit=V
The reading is value=2 unit=V
